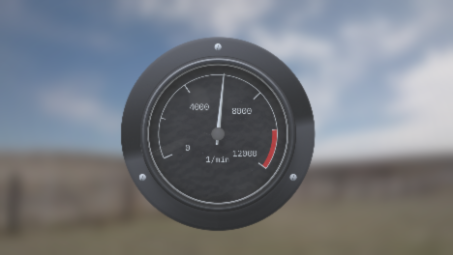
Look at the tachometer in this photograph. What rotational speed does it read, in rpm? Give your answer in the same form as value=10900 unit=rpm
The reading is value=6000 unit=rpm
